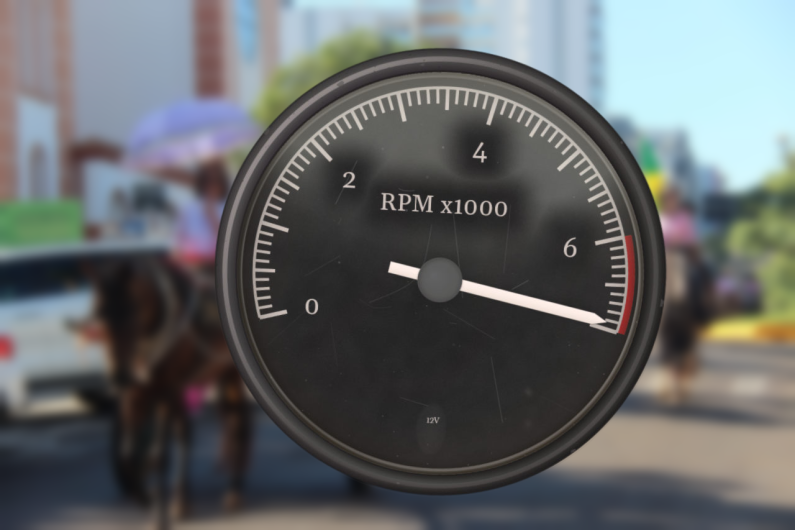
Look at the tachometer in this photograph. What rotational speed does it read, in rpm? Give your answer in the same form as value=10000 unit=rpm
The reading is value=6900 unit=rpm
